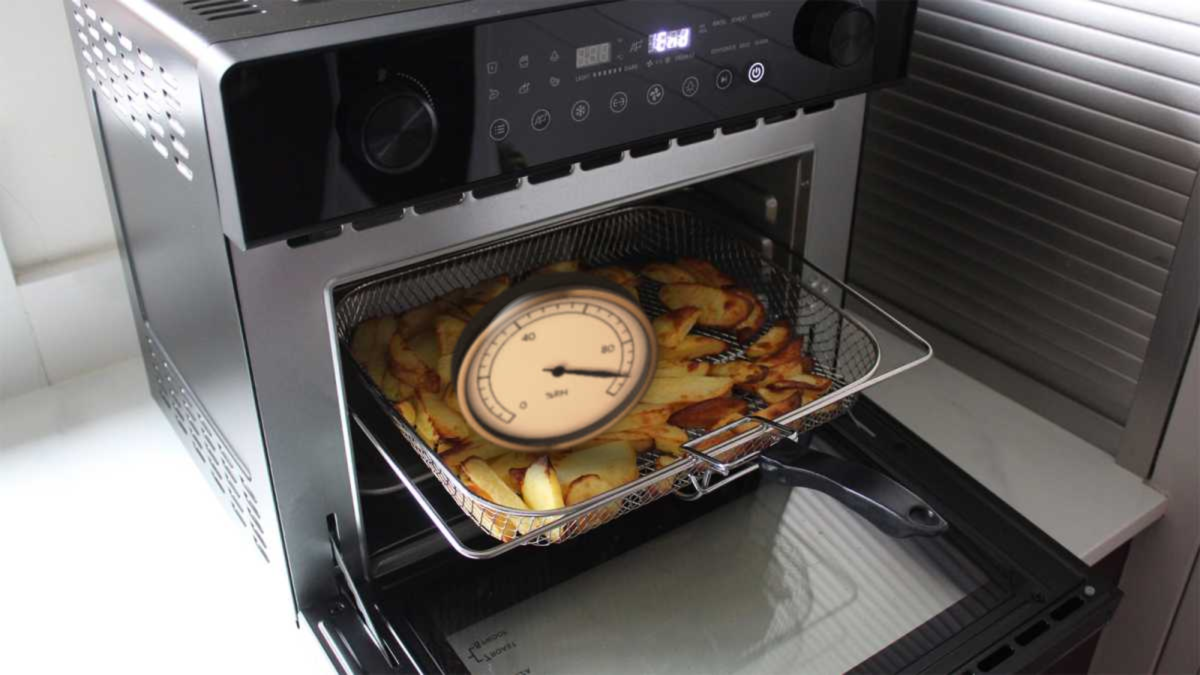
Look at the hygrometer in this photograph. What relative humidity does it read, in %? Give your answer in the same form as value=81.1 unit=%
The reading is value=92 unit=%
